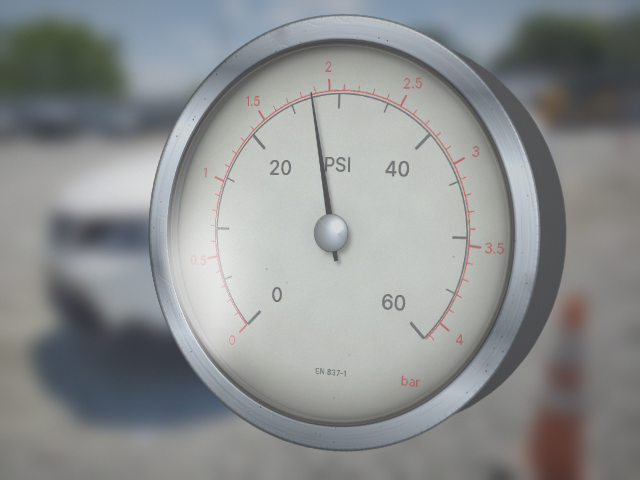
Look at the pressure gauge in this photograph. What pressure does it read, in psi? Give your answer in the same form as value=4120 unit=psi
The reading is value=27.5 unit=psi
